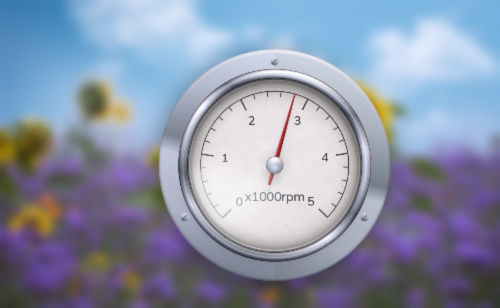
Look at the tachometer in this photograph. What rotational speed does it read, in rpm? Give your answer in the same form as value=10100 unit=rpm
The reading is value=2800 unit=rpm
